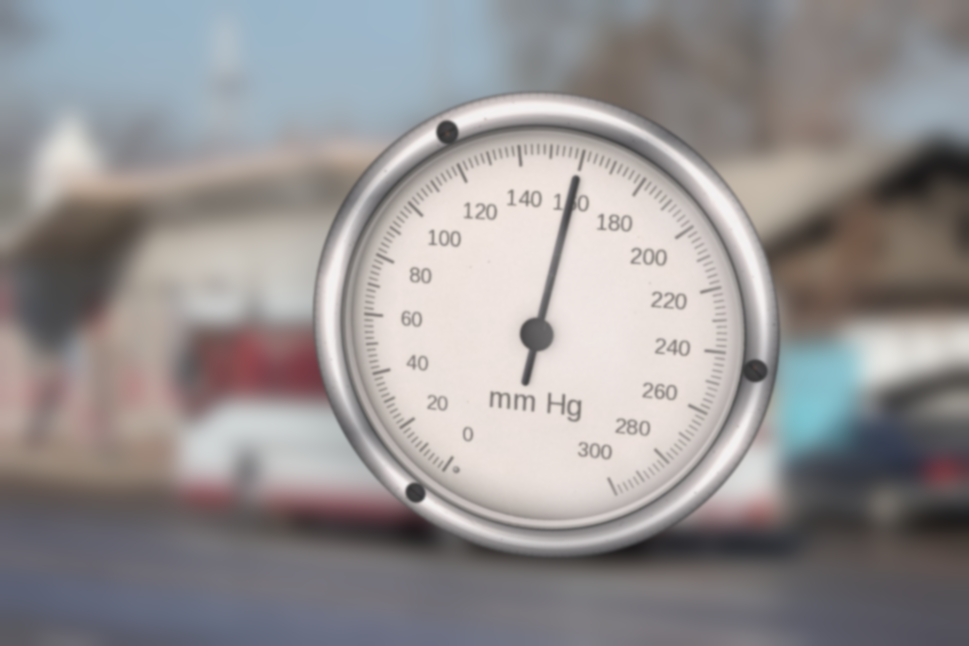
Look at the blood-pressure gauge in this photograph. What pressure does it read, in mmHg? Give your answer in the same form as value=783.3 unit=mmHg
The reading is value=160 unit=mmHg
